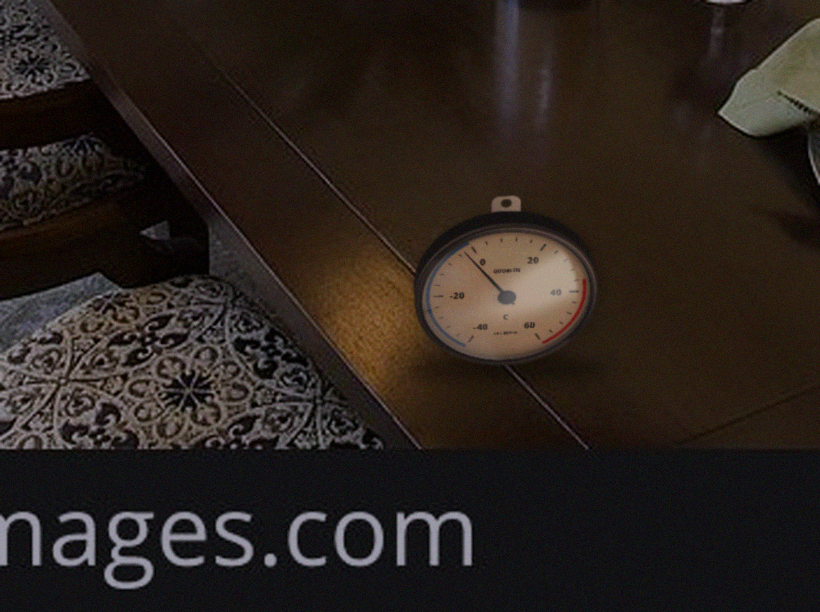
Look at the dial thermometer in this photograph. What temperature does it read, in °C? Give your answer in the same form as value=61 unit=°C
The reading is value=-2 unit=°C
